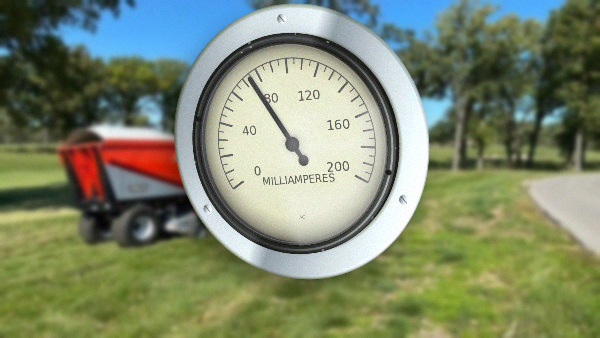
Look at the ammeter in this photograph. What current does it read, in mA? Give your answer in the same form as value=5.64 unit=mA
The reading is value=75 unit=mA
